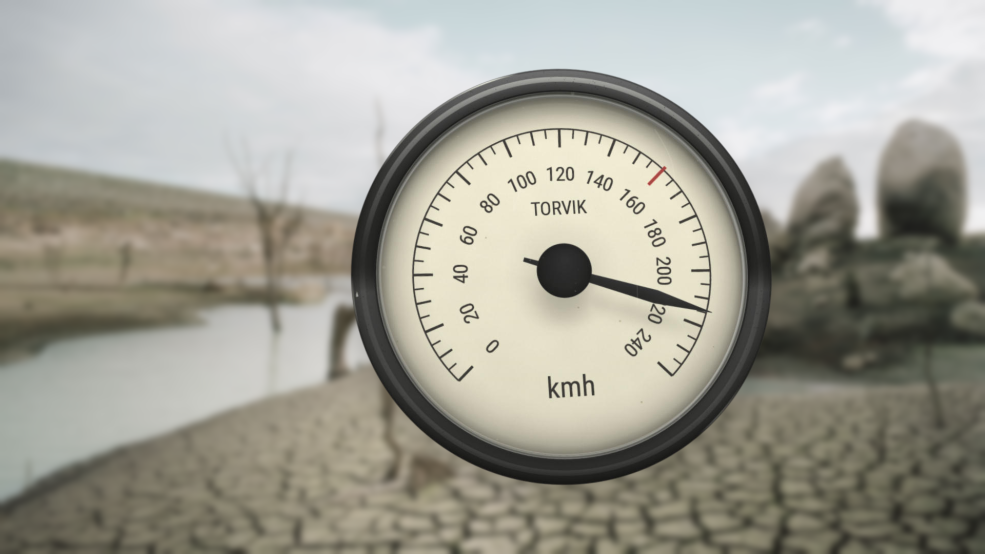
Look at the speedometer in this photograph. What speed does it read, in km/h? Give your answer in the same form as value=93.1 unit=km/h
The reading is value=215 unit=km/h
